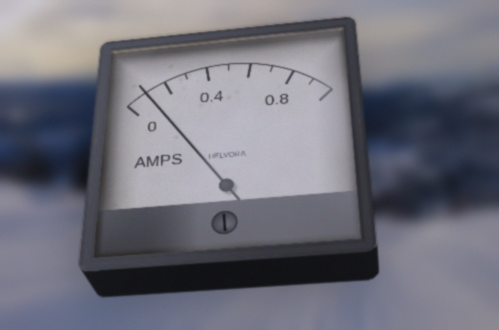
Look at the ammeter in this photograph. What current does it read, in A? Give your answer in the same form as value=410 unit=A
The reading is value=0.1 unit=A
